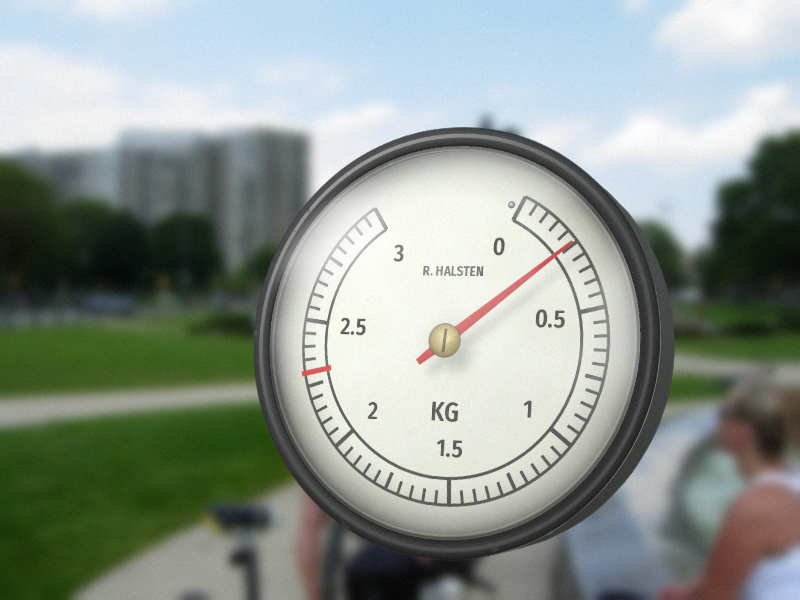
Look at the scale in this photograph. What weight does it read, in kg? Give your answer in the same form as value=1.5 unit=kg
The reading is value=0.25 unit=kg
